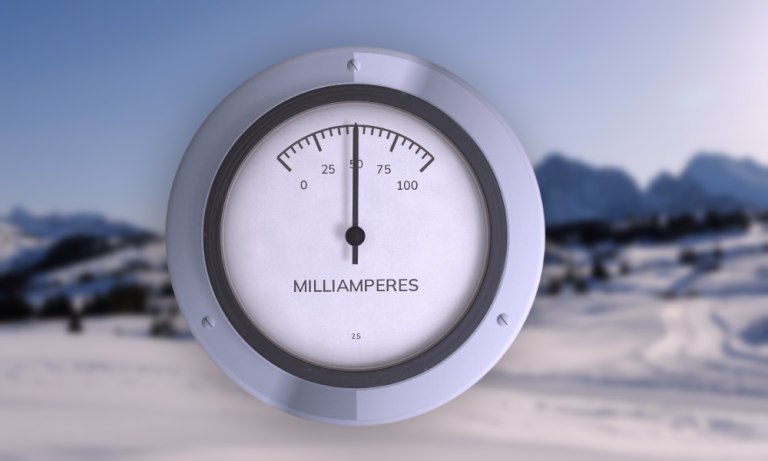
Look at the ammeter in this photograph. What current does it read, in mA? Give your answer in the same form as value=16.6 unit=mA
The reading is value=50 unit=mA
